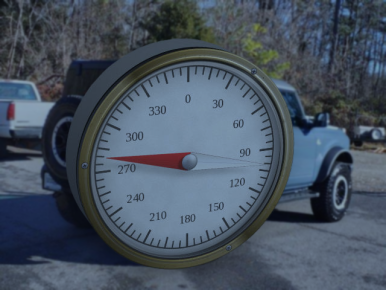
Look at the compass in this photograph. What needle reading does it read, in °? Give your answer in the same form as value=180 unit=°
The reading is value=280 unit=°
